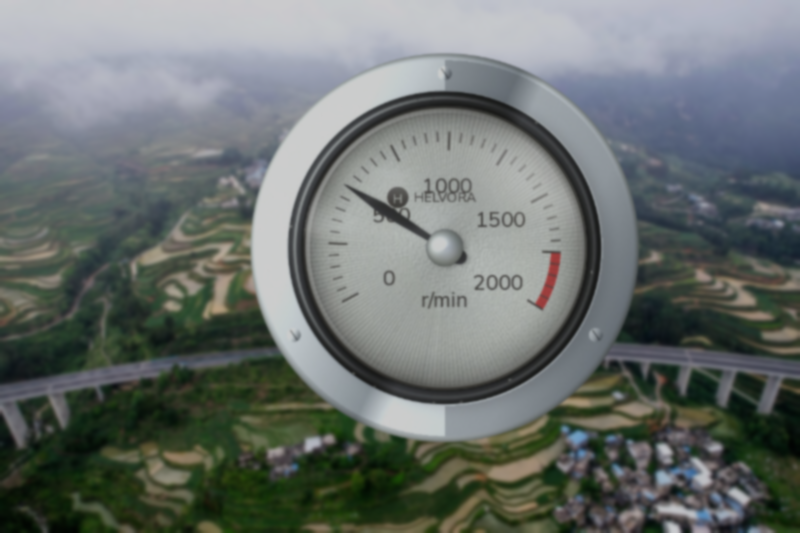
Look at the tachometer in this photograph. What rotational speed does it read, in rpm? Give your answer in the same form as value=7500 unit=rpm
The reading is value=500 unit=rpm
